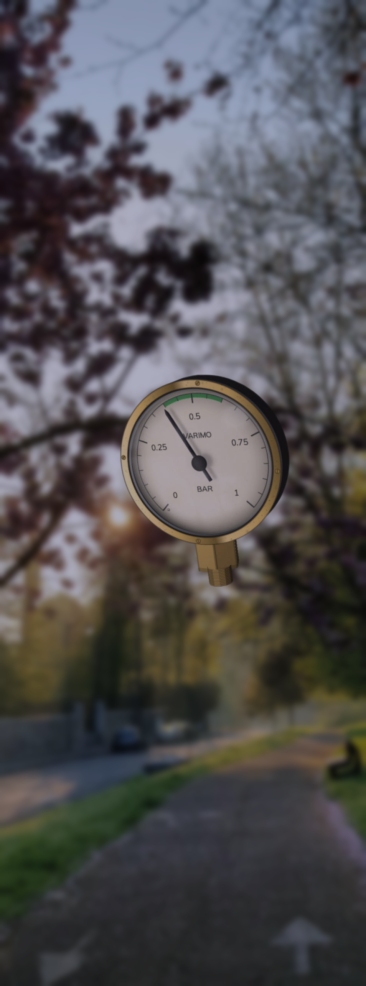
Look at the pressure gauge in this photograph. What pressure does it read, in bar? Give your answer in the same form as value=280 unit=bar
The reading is value=0.4 unit=bar
